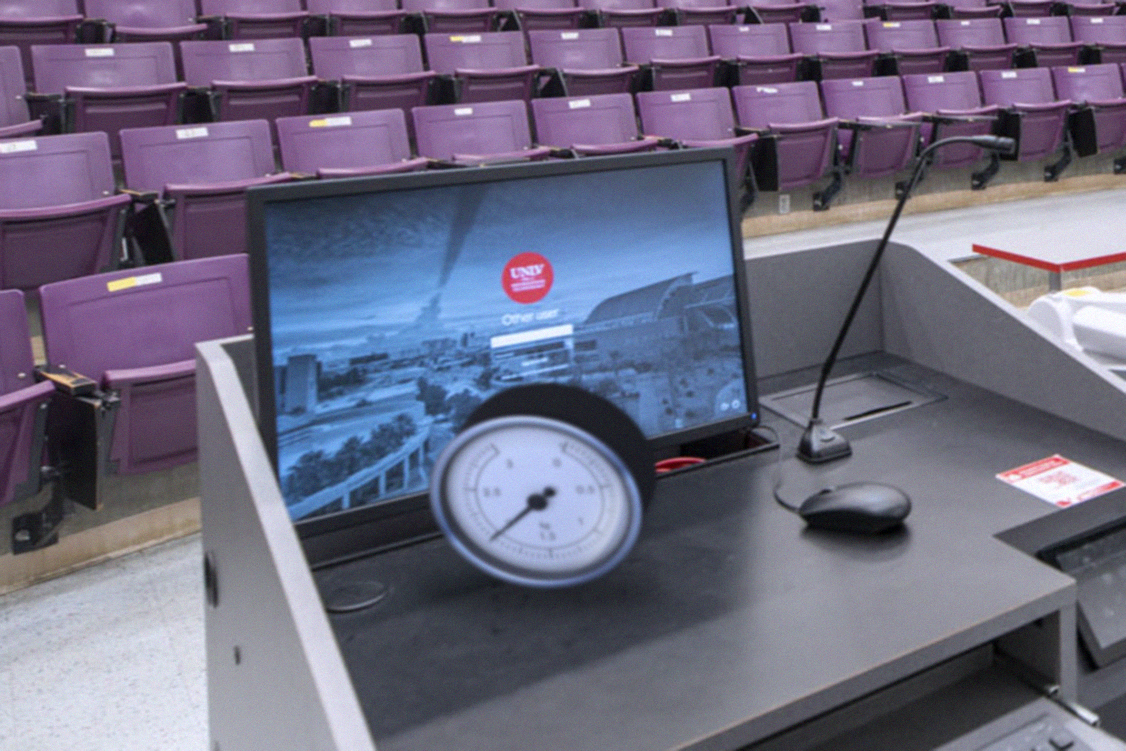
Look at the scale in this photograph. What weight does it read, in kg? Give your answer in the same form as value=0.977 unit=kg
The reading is value=2 unit=kg
